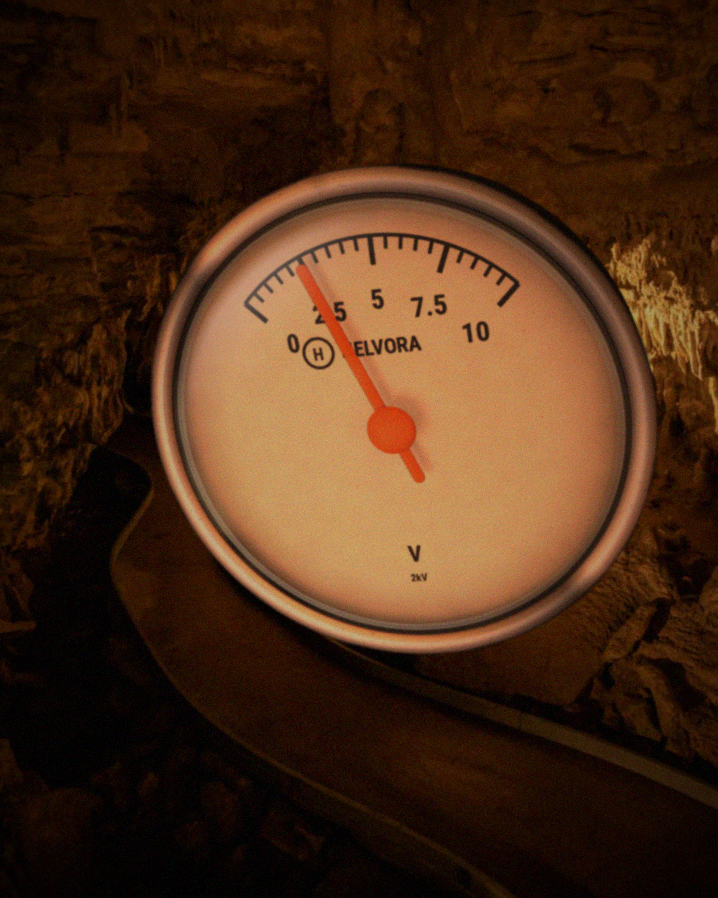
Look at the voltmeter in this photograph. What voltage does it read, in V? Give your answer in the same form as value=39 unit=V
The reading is value=2.5 unit=V
